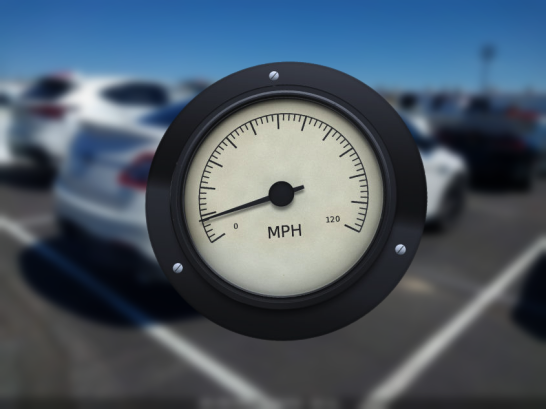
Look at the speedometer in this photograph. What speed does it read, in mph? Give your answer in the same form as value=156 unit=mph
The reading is value=8 unit=mph
